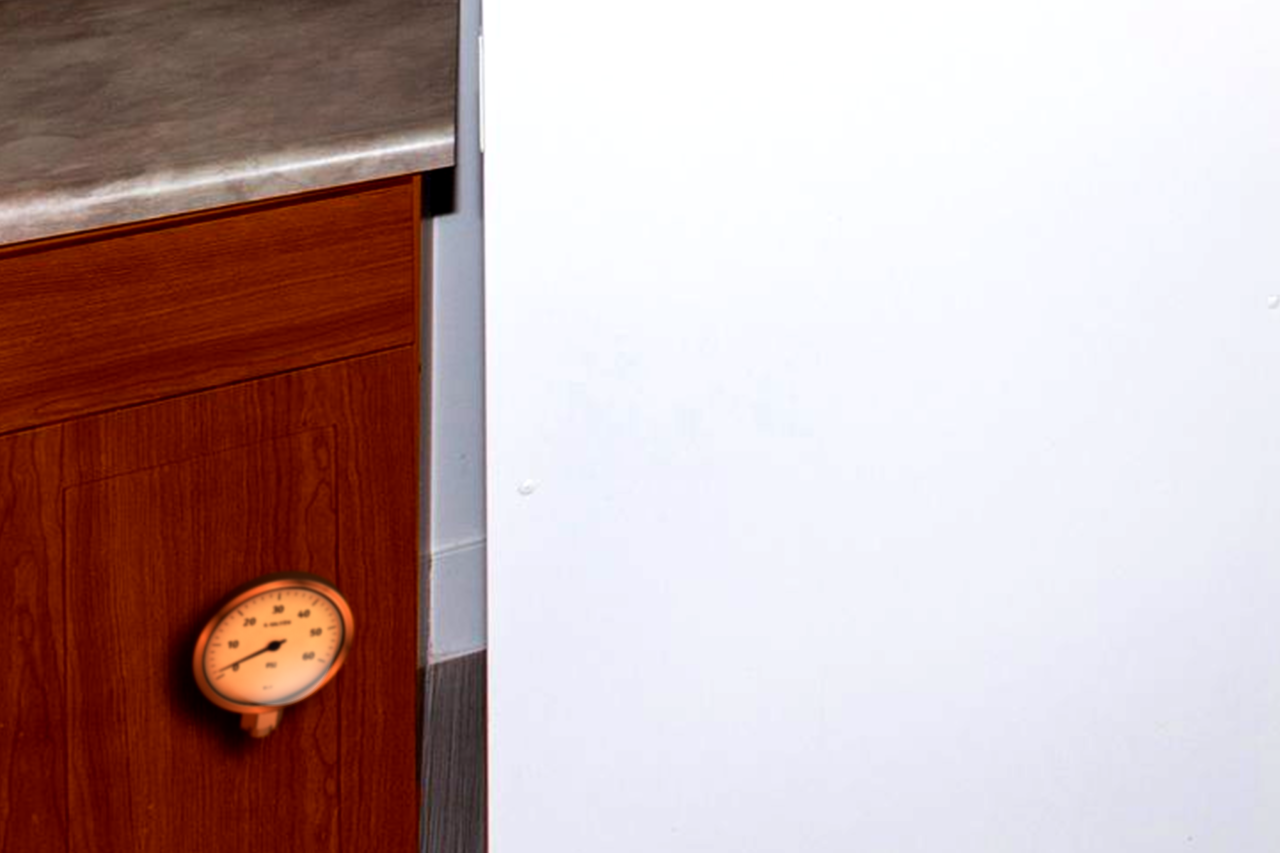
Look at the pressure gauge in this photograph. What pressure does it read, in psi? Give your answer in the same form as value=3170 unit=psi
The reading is value=2 unit=psi
